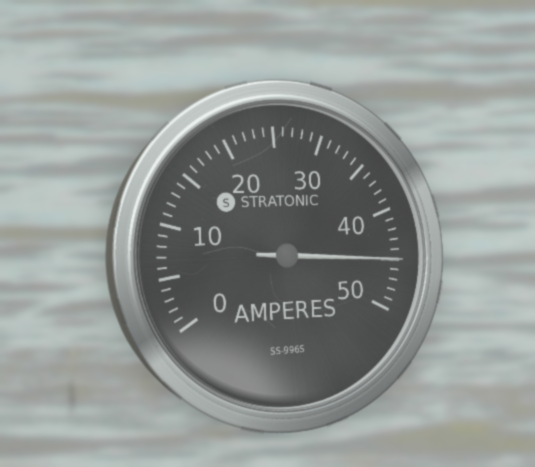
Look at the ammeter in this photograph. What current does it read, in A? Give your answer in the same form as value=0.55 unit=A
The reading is value=45 unit=A
